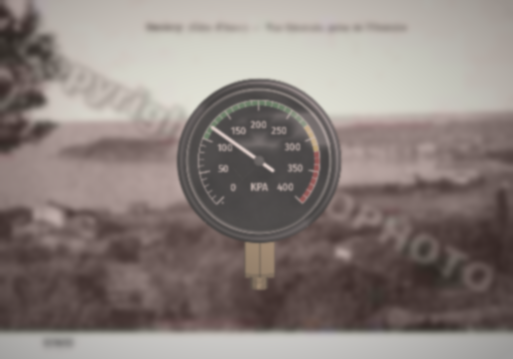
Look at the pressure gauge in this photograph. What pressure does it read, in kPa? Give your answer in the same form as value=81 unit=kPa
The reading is value=120 unit=kPa
